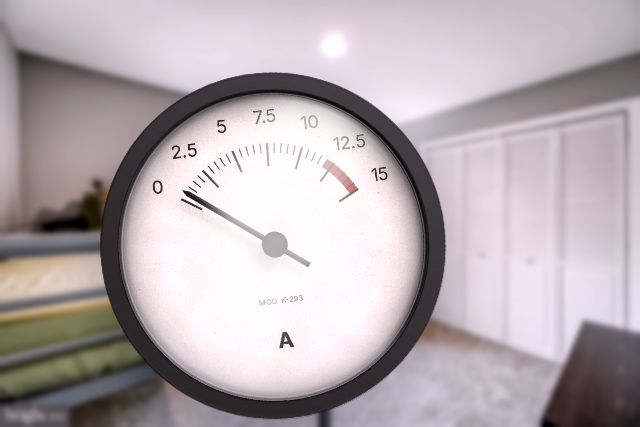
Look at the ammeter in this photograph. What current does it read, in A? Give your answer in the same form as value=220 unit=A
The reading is value=0.5 unit=A
